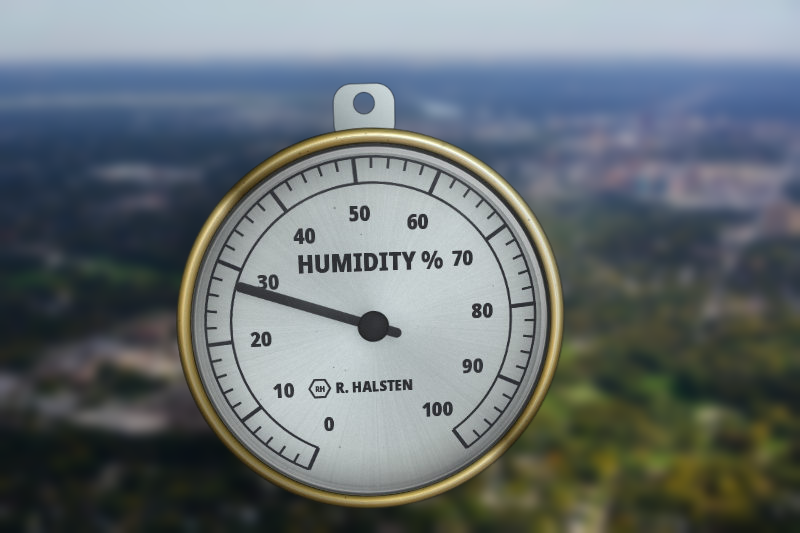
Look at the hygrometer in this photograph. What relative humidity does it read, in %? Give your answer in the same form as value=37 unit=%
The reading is value=28 unit=%
